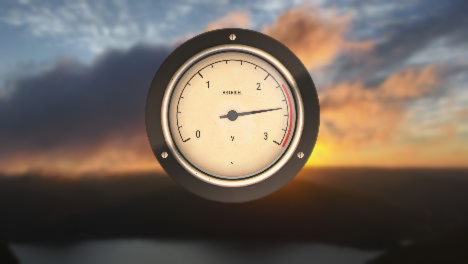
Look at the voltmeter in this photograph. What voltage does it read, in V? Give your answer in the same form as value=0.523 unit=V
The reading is value=2.5 unit=V
